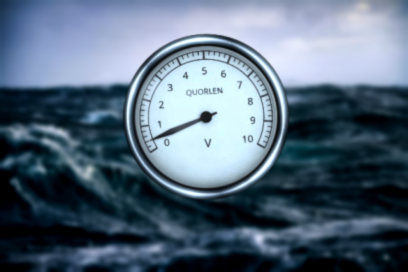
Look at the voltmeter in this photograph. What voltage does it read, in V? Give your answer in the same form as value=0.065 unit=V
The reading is value=0.4 unit=V
